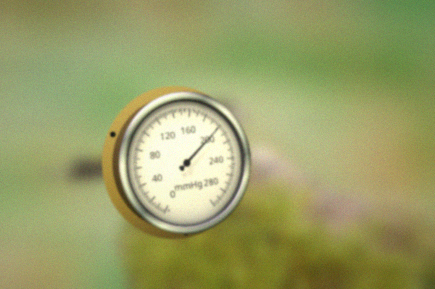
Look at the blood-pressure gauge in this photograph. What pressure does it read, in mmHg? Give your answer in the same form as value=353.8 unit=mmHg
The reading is value=200 unit=mmHg
